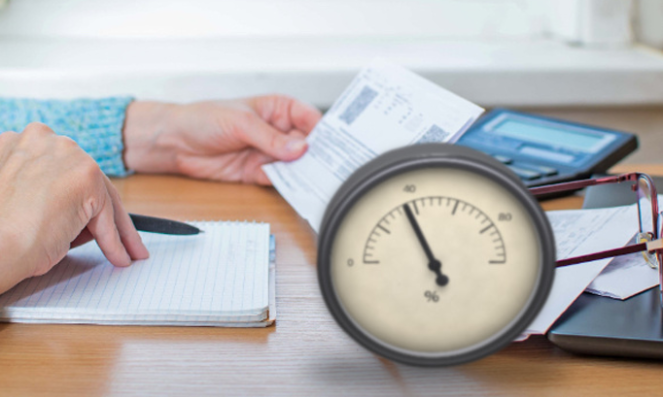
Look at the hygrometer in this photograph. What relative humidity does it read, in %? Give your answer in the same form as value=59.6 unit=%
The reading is value=36 unit=%
